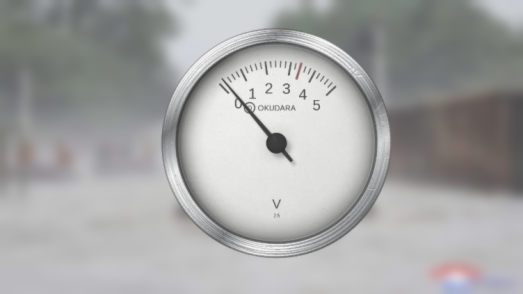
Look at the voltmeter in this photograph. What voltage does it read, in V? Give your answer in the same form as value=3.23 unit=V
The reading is value=0.2 unit=V
